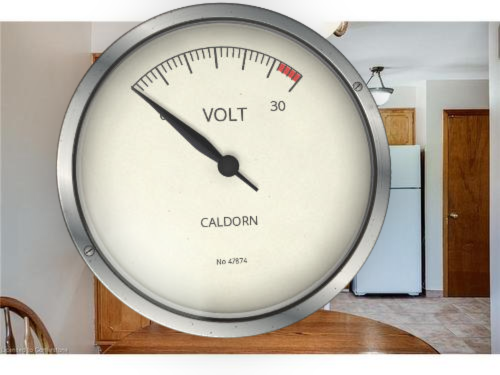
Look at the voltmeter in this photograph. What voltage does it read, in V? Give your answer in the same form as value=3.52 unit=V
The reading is value=0 unit=V
